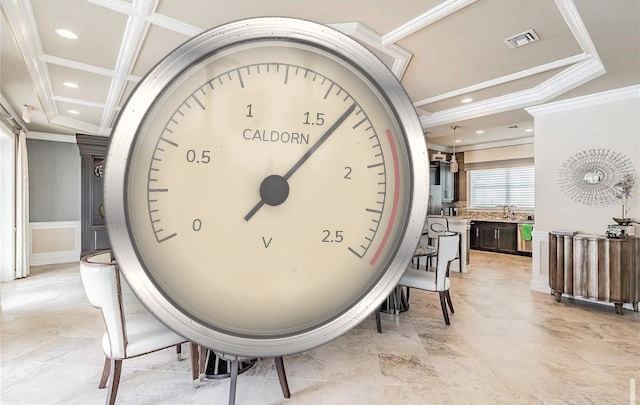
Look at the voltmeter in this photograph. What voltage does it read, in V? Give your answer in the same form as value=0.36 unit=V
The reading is value=1.65 unit=V
